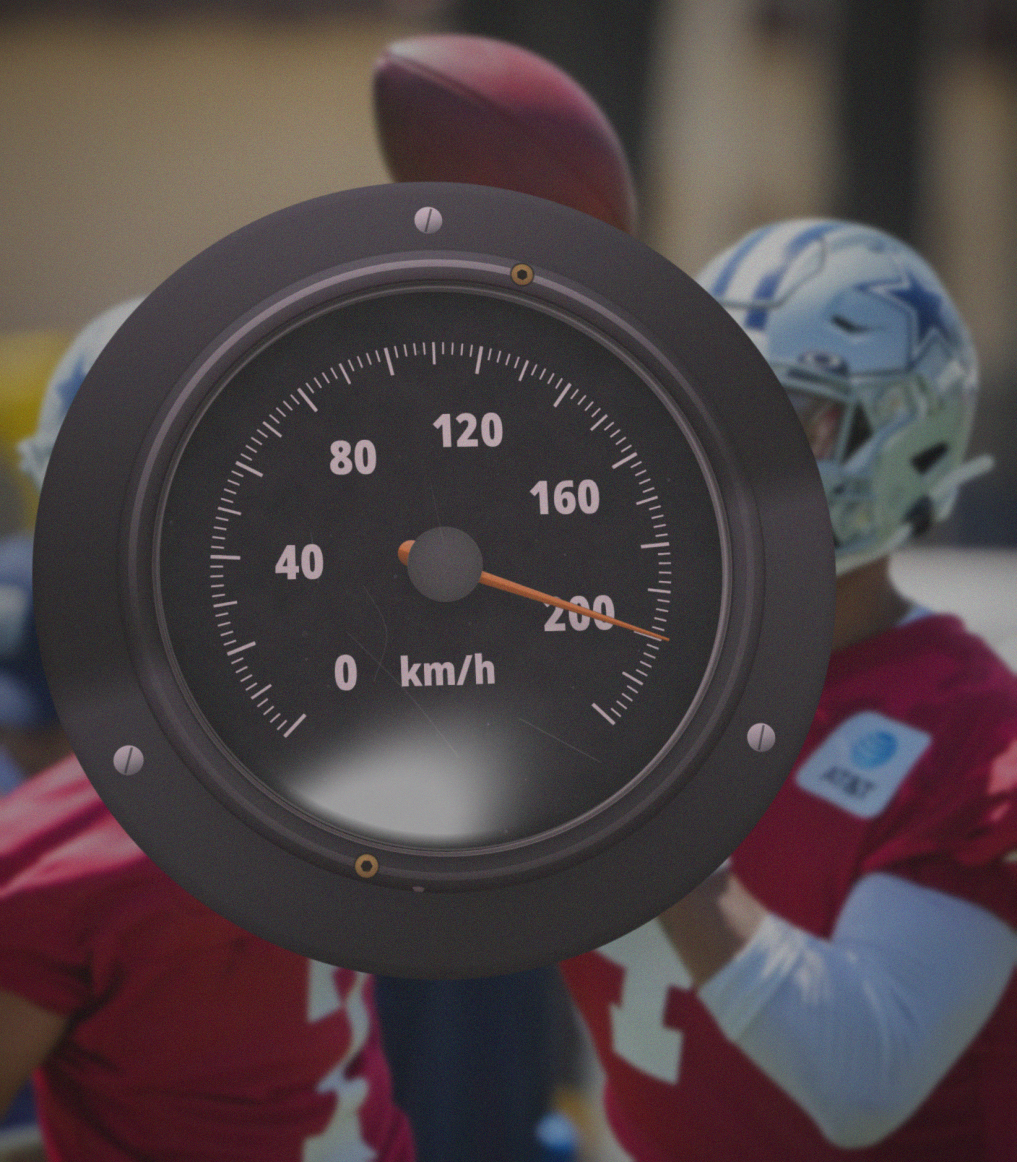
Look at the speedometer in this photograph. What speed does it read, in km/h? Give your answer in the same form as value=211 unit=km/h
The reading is value=200 unit=km/h
